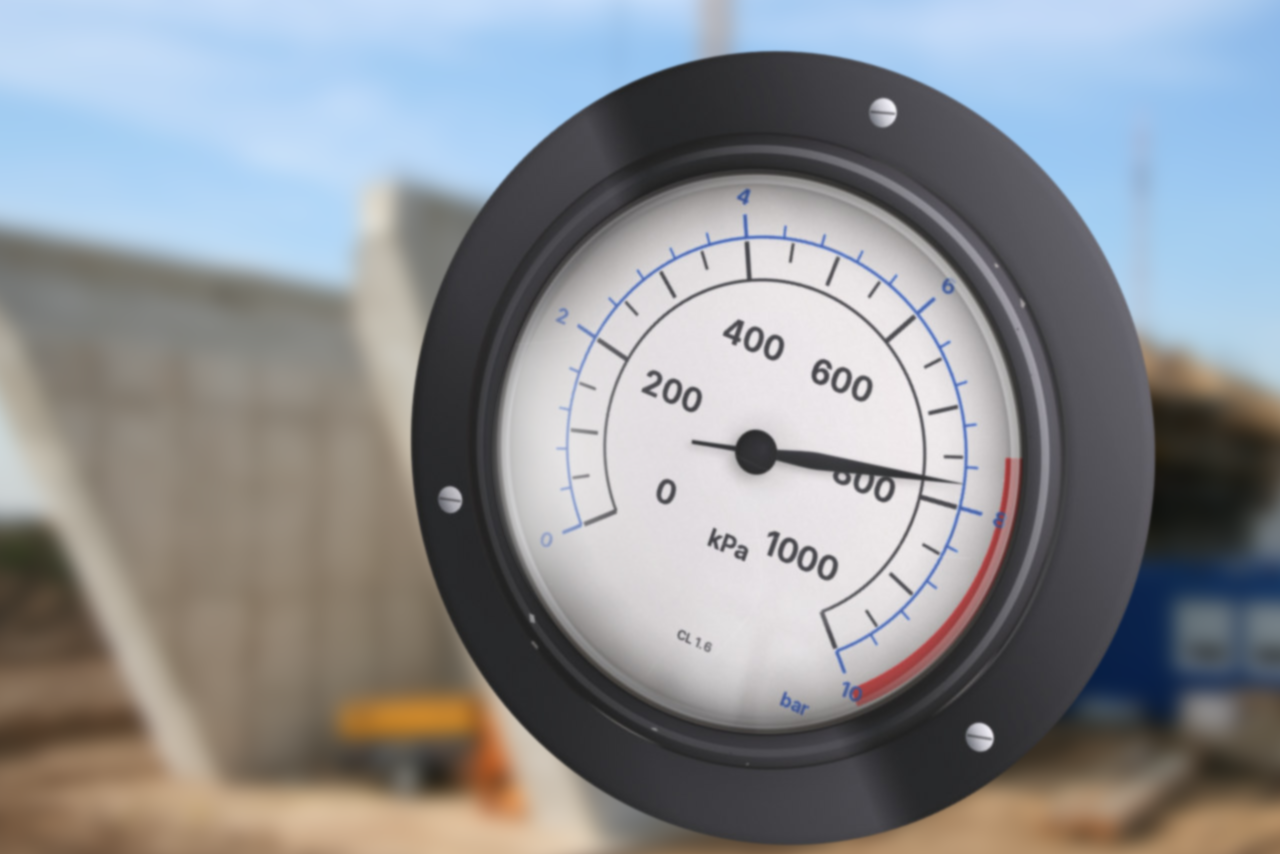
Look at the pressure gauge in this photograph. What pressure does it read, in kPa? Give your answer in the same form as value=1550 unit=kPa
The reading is value=775 unit=kPa
